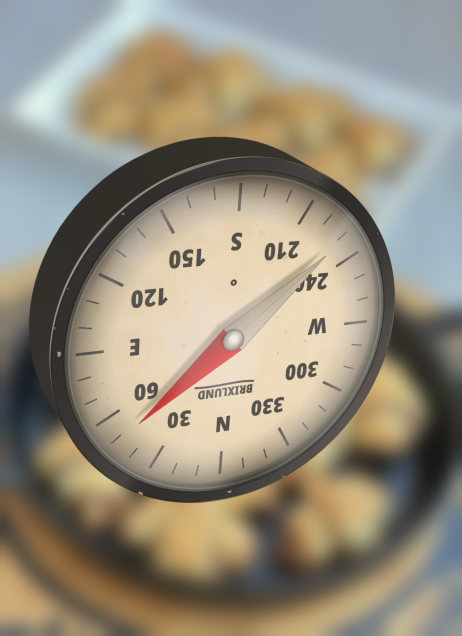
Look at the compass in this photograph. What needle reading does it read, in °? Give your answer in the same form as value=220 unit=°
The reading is value=50 unit=°
